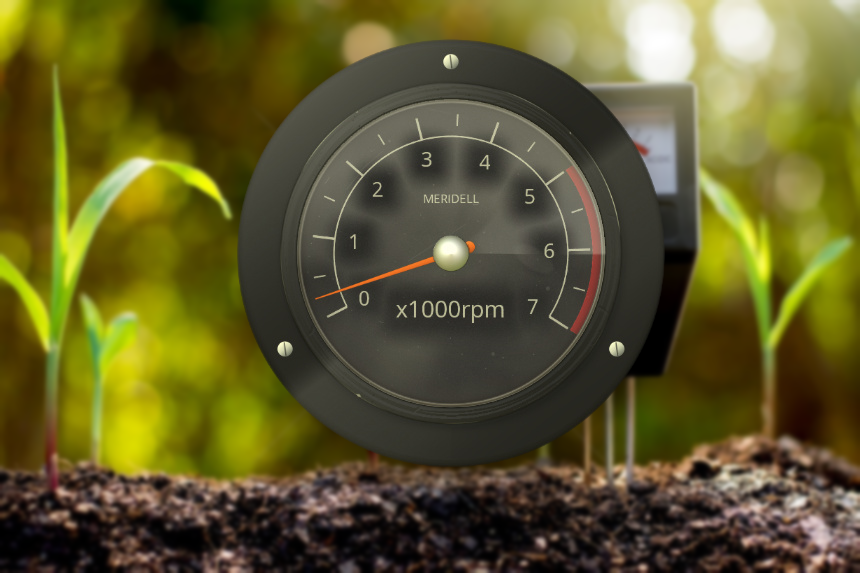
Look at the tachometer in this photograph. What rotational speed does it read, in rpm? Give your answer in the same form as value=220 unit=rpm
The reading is value=250 unit=rpm
